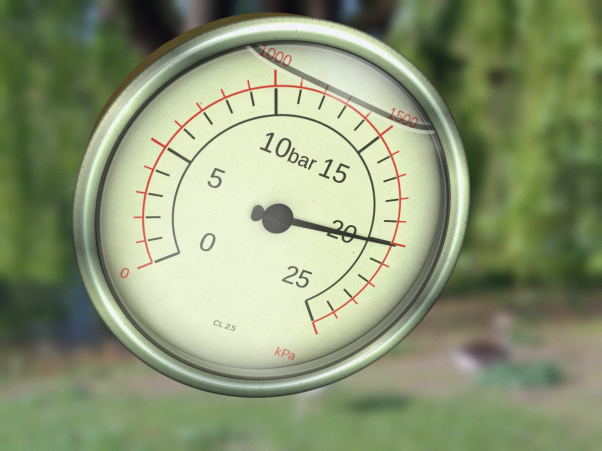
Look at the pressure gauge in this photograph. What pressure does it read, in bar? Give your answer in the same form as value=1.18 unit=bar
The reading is value=20 unit=bar
